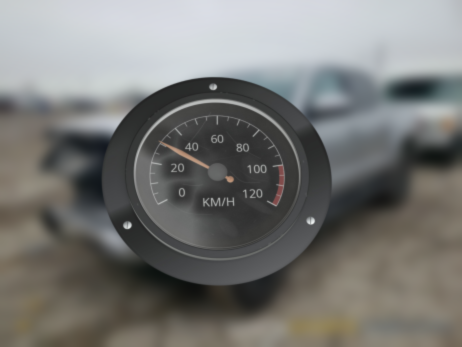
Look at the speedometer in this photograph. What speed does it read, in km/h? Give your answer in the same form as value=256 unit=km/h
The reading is value=30 unit=km/h
